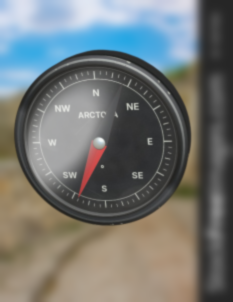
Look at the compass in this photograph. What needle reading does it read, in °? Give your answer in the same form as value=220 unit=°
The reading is value=205 unit=°
